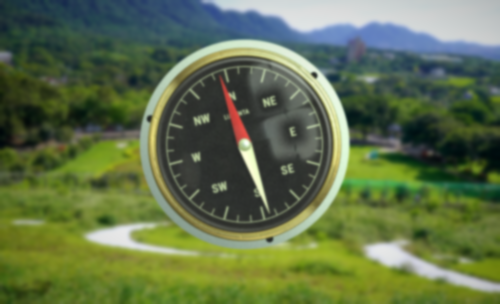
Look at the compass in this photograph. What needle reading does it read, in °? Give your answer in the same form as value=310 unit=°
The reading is value=355 unit=°
